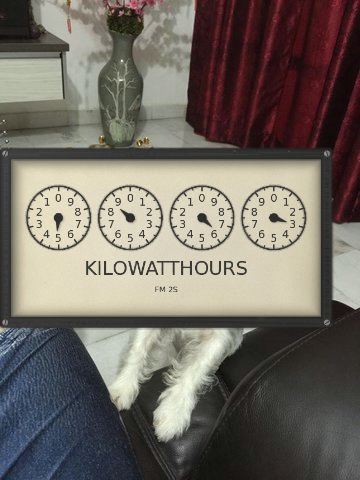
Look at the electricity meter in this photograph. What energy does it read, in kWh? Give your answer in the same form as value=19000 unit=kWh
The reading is value=4863 unit=kWh
